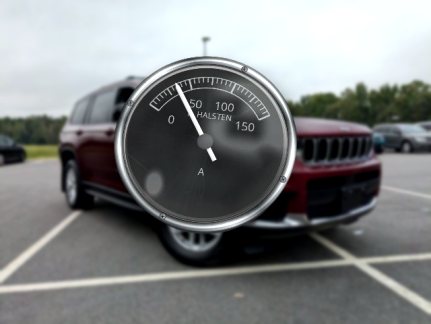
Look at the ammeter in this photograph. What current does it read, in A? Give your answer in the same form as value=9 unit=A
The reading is value=35 unit=A
